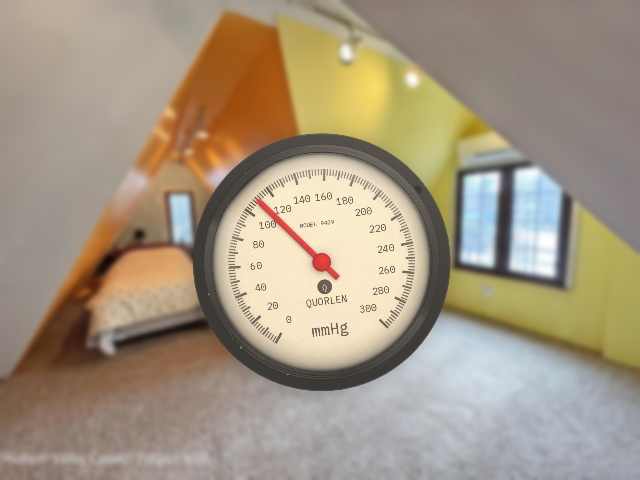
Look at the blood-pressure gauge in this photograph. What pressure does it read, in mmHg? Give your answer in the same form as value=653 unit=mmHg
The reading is value=110 unit=mmHg
